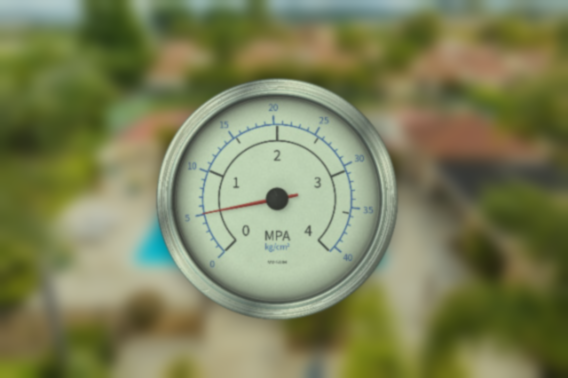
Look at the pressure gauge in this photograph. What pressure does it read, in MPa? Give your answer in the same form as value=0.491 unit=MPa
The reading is value=0.5 unit=MPa
